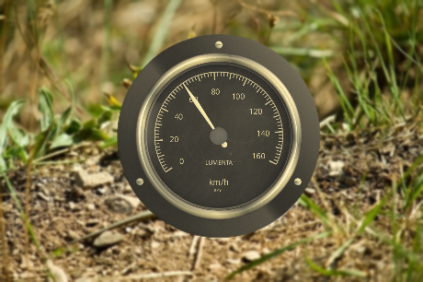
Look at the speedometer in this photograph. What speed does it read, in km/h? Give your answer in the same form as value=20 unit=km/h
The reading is value=60 unit=km/h
